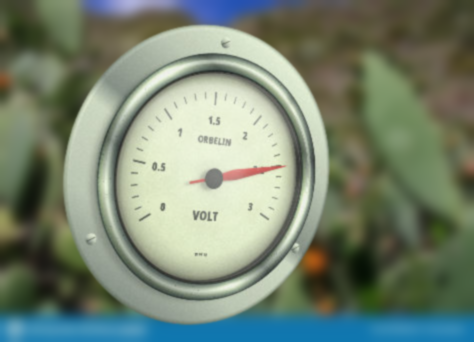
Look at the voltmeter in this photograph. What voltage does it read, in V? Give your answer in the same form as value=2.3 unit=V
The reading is value=2.5 unit=V
